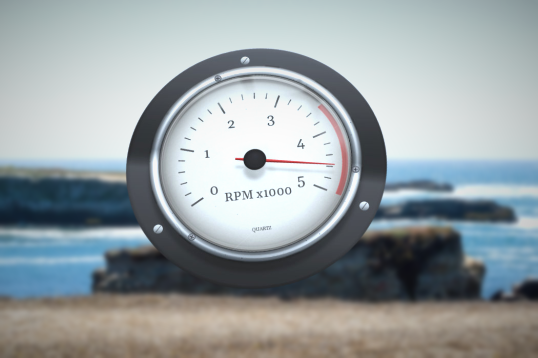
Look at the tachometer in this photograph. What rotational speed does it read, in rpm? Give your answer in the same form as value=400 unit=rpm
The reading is value=4600 unit=rpm
